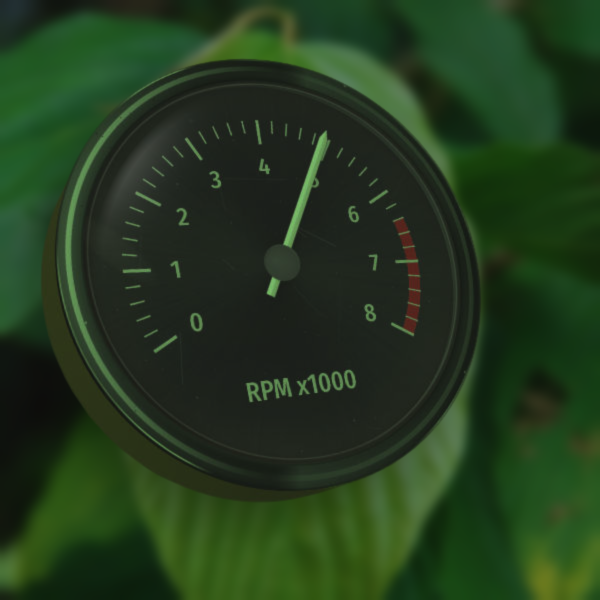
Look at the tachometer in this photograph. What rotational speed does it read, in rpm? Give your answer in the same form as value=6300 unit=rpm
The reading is value=4900 unit=rpm
